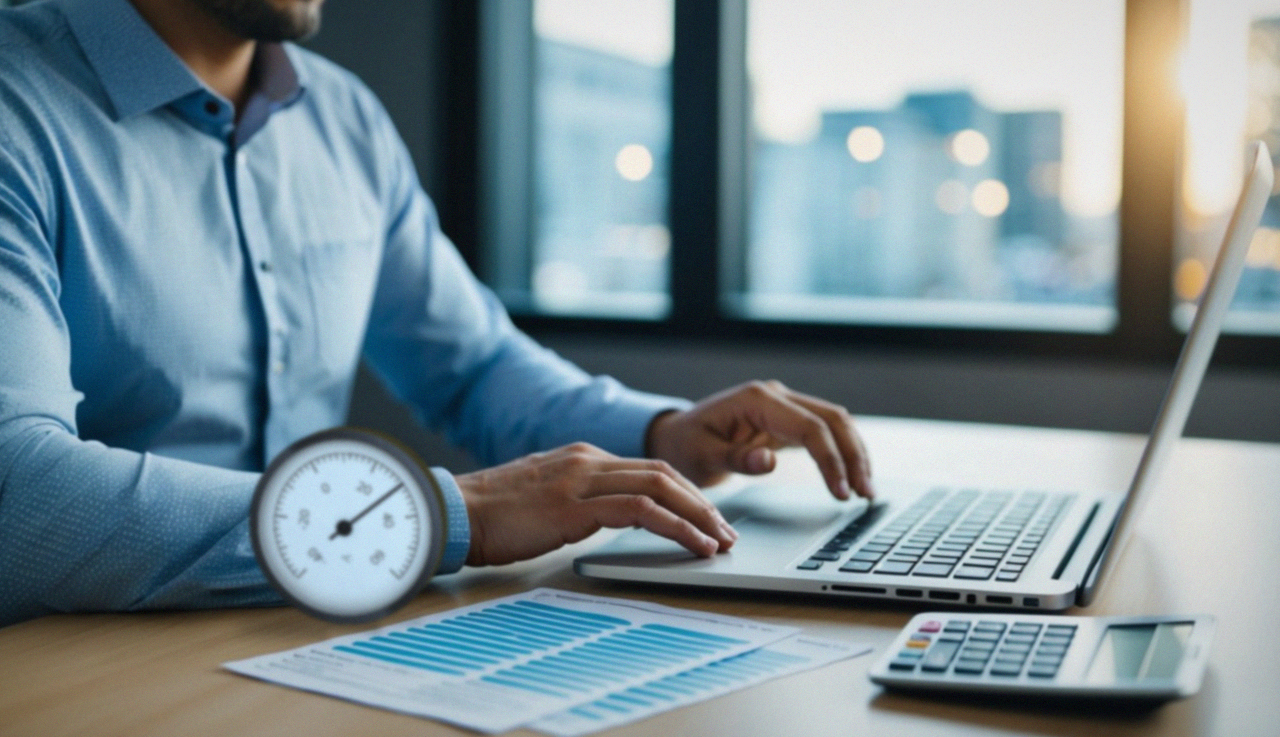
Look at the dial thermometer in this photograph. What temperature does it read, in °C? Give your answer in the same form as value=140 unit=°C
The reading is value=30 unit=°C
